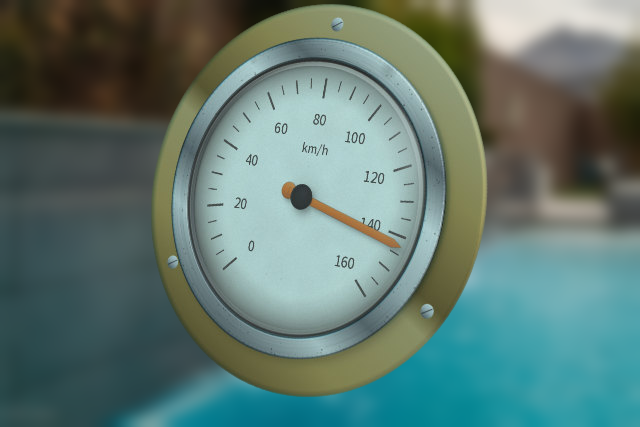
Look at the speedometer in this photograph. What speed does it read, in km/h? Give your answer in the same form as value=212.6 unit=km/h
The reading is value=142.5 unit=km/h
